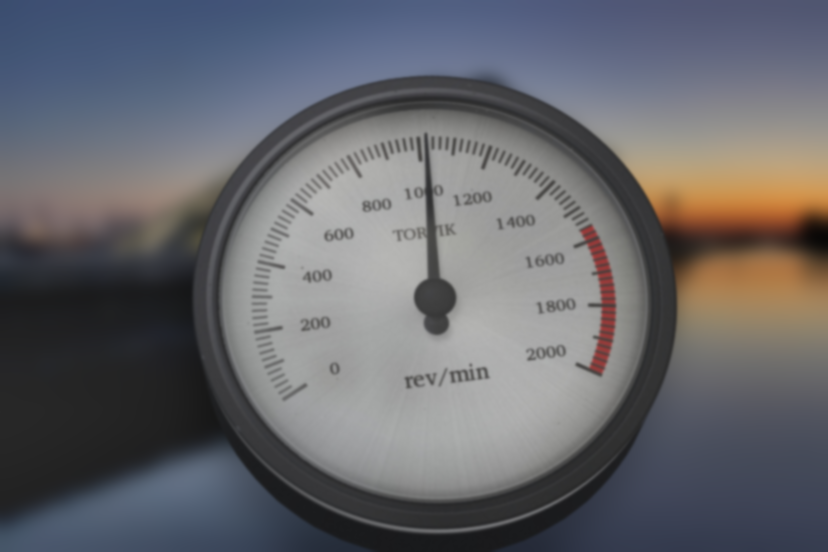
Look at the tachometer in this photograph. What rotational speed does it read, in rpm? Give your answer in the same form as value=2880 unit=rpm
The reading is value=1020 unit=rpm
